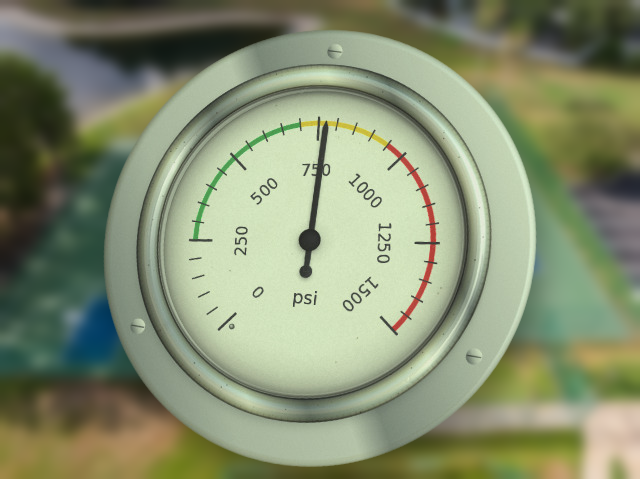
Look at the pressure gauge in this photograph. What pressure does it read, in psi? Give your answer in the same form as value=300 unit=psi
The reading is value=775 unit=psi
